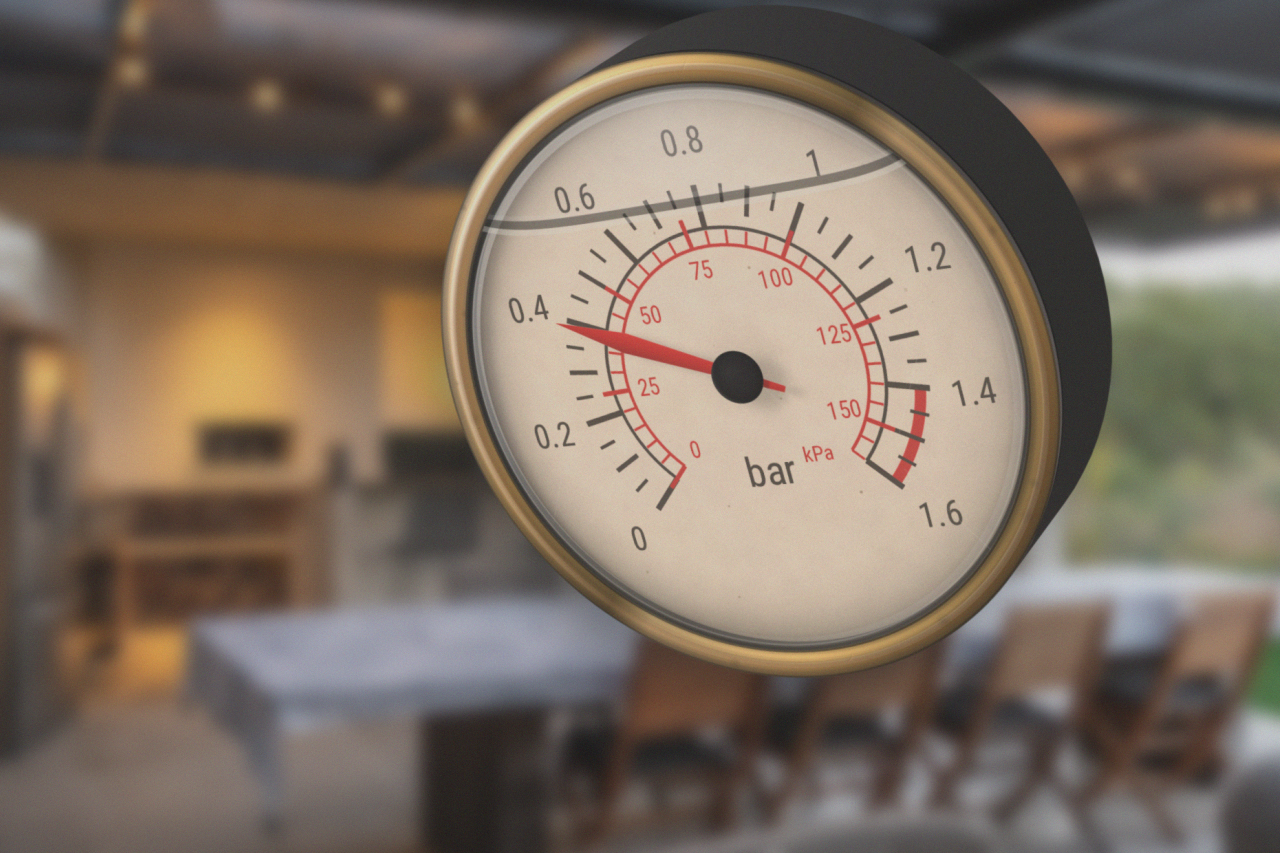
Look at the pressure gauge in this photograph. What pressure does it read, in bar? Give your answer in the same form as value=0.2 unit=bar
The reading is value=0.4 unit=bar
